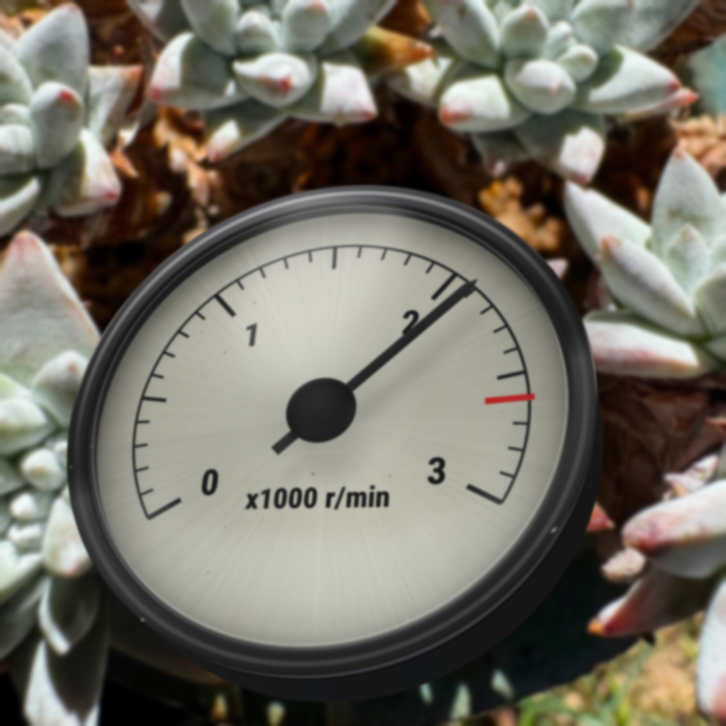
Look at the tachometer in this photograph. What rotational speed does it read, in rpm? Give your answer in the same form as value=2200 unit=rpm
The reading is value=2100 unit=rpm
